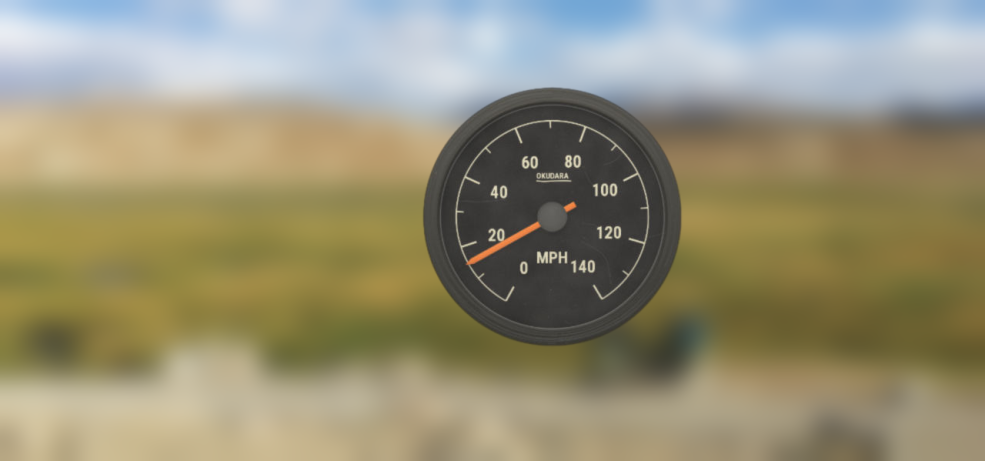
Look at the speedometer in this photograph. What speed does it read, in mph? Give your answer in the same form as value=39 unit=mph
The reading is value=15 unit=mph
